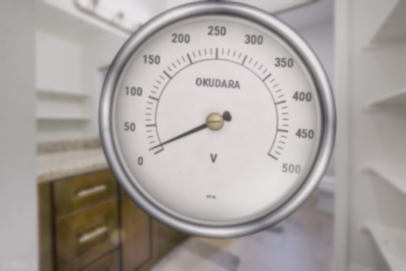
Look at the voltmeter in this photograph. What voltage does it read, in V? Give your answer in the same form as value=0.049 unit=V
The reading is value=10 unit=V
